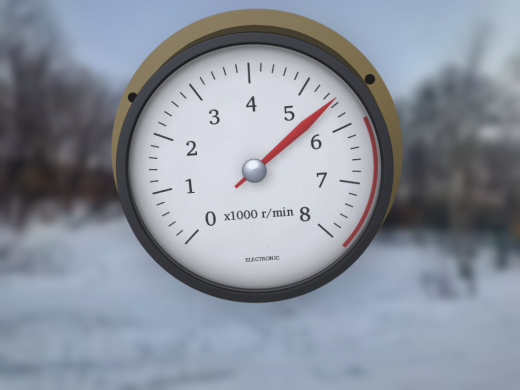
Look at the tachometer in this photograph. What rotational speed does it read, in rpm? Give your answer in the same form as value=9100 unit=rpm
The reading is value=5500 unit=rpm
